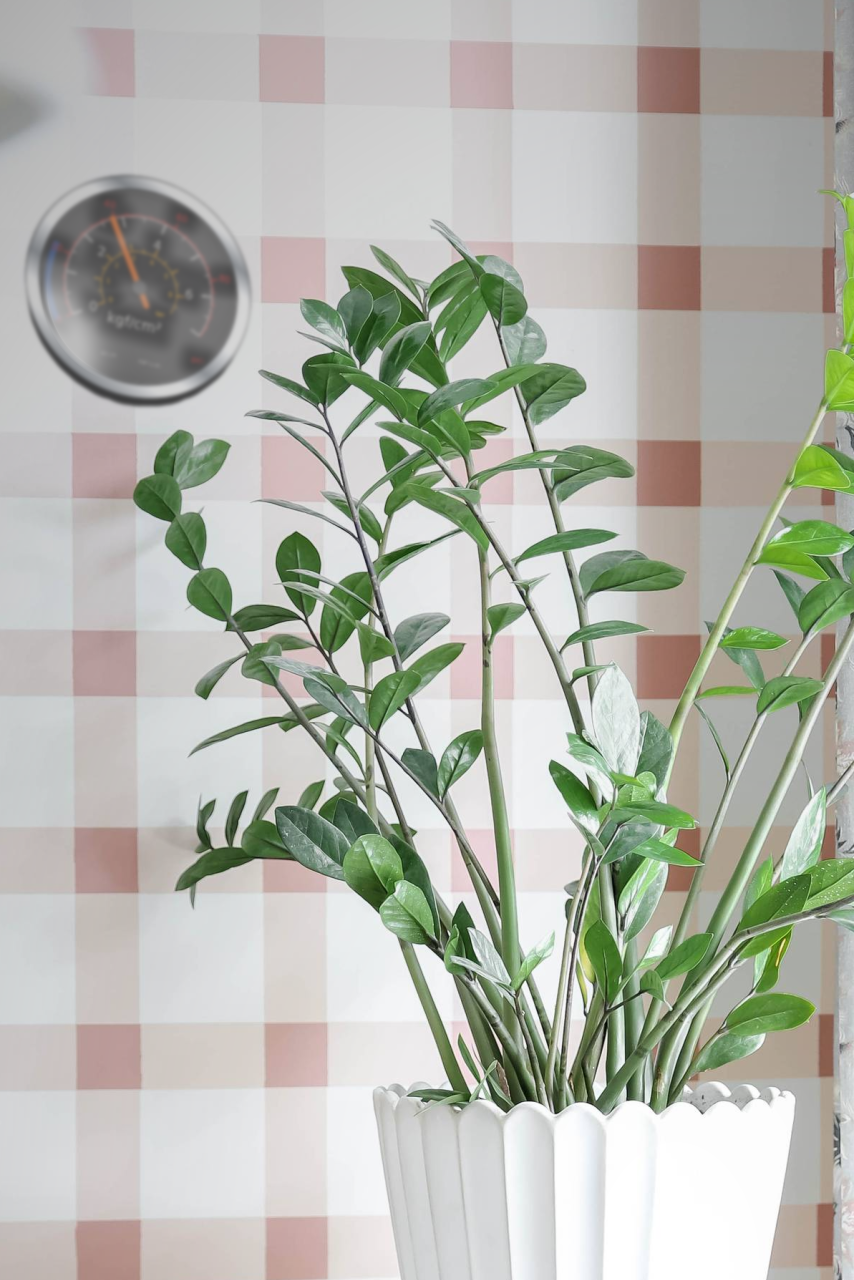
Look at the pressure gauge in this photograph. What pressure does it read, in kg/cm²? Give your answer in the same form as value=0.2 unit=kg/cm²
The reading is value=2.75 unit=kg/cm²
